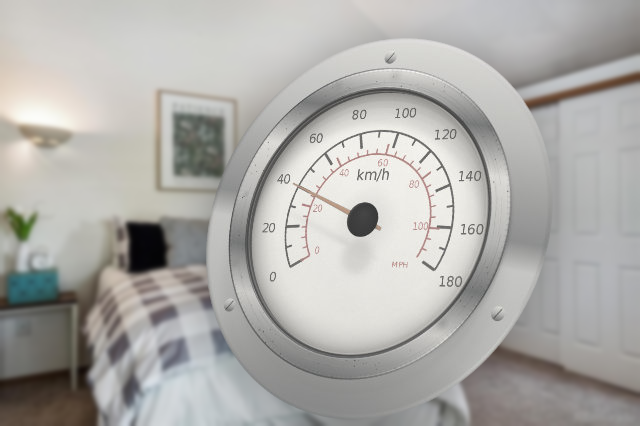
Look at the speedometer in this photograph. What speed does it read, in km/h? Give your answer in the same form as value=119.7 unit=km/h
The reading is value=40 unit=km/h
